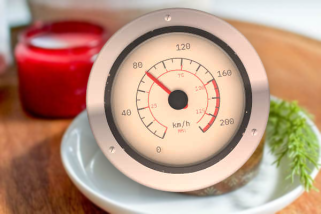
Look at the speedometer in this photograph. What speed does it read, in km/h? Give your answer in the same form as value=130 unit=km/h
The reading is value=80 unit=km/h
